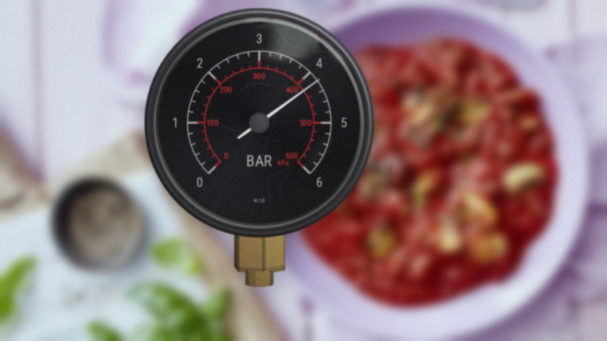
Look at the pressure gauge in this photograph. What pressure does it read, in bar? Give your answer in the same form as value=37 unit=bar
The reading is value=4.2 unit=bar
